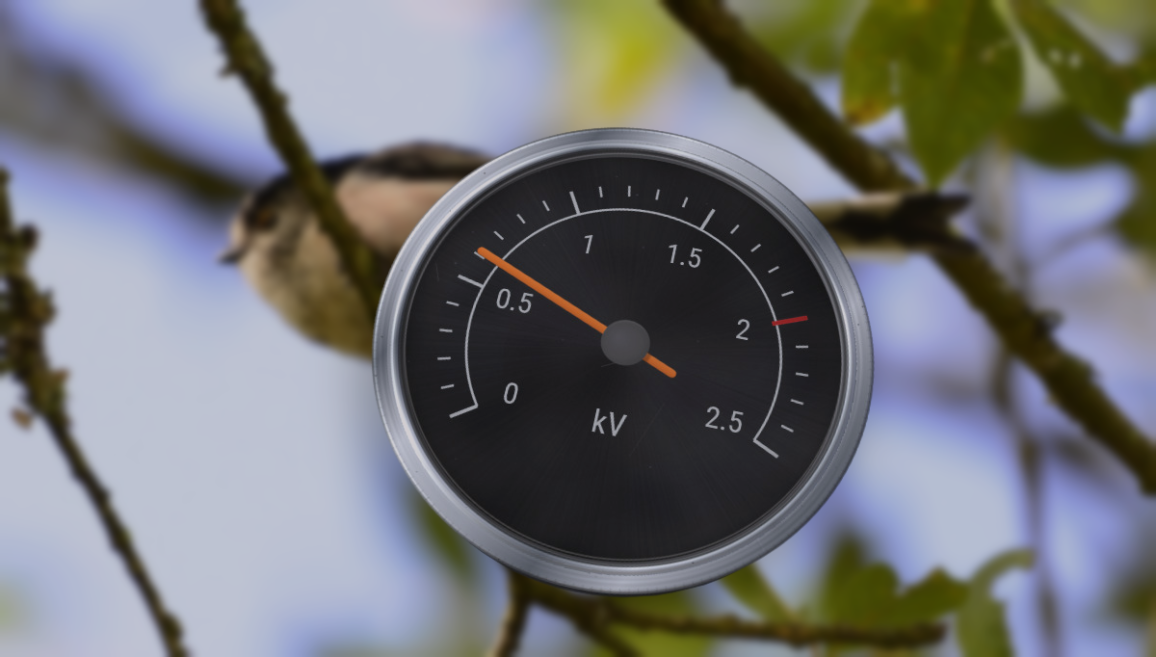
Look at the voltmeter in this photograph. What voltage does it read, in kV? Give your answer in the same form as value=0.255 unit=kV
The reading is value=0.6 unit=kV
